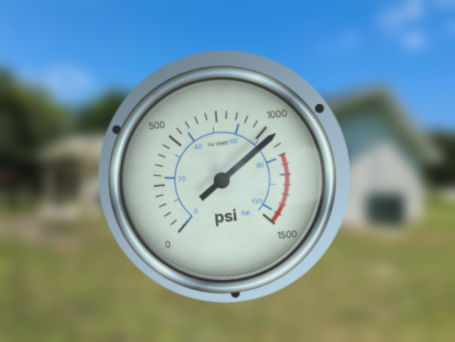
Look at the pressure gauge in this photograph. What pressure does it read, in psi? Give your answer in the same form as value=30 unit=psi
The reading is value=1050 unit=psi
